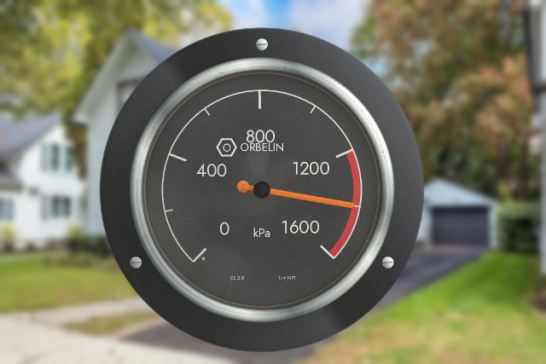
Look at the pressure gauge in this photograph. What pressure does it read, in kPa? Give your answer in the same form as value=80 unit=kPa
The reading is value=1400 unit=kPa
